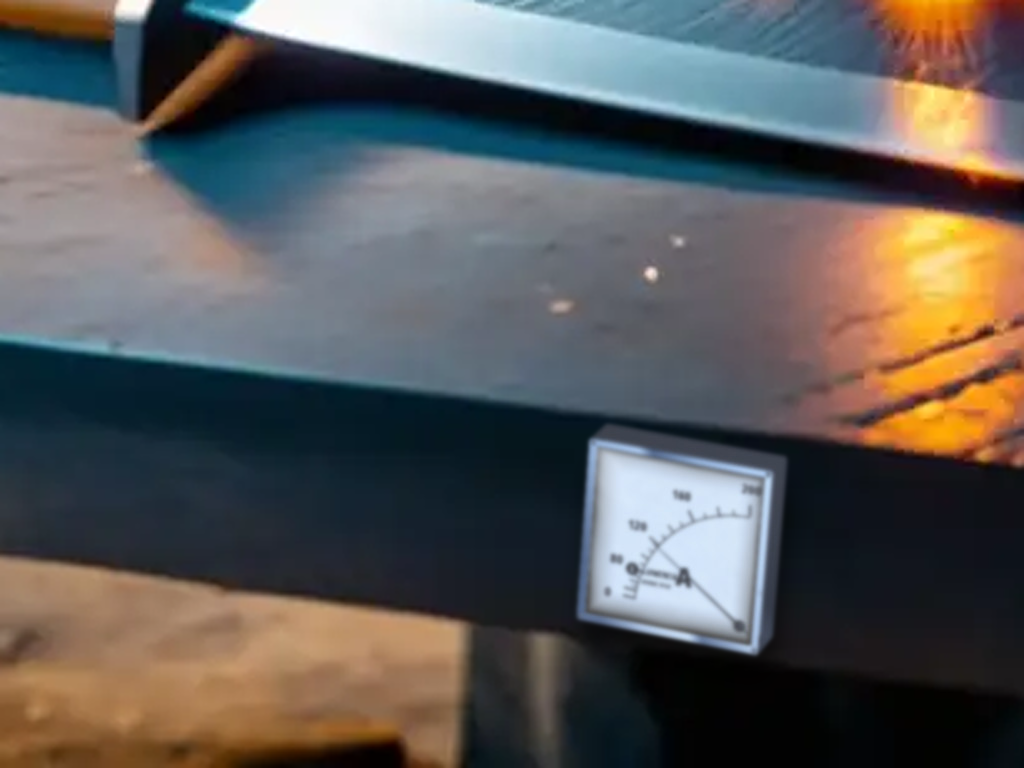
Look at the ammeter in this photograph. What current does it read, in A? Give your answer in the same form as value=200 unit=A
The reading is value=120 unit=A
